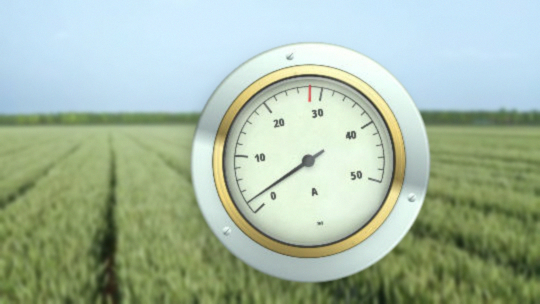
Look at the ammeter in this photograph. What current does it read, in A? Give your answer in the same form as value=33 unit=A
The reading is value=2 unit=A
